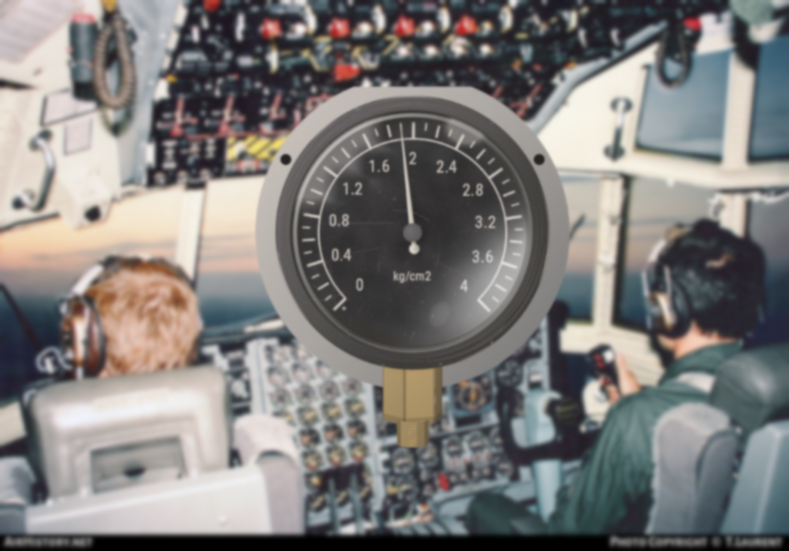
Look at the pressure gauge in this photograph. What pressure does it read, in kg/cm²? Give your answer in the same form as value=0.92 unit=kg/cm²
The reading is value=1.9 unit=kg/cm²
